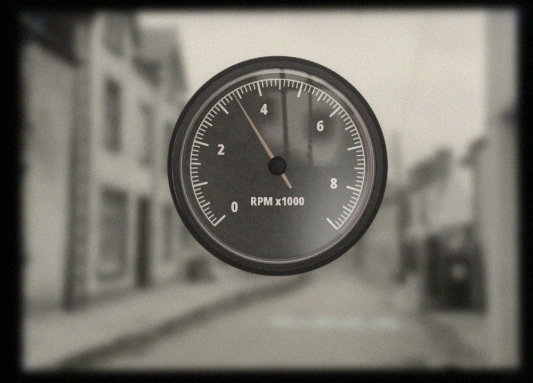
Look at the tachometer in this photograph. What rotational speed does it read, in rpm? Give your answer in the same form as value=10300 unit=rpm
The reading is value=3400 unit=rpm
